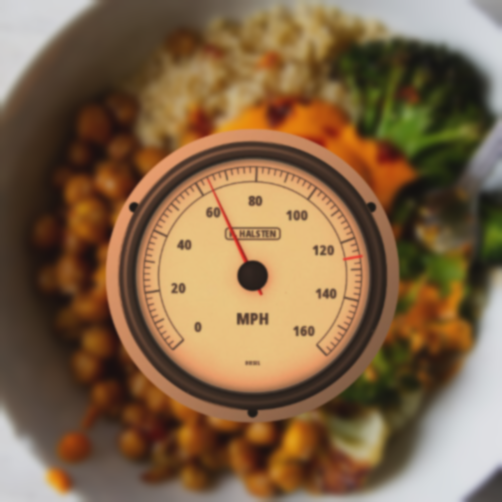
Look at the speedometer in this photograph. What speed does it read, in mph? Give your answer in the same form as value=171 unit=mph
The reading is value=64 unit=mph
